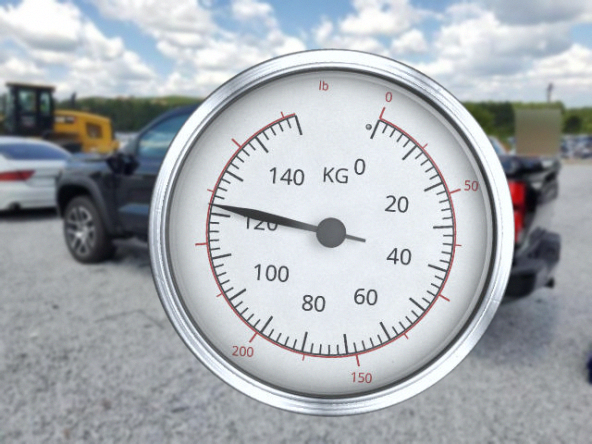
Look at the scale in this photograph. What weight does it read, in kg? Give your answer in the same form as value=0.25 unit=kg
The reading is value=122 unit=kg
